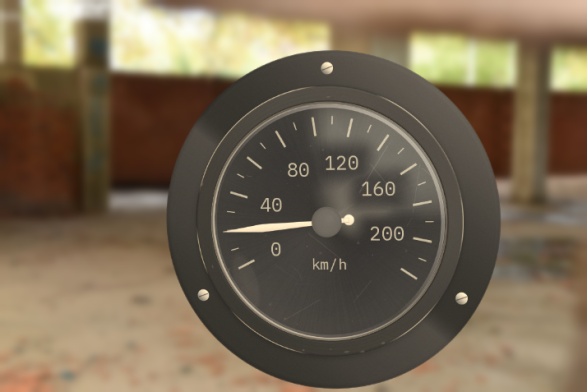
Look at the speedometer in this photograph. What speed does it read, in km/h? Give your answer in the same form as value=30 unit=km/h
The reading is value=20 unit=km/h
